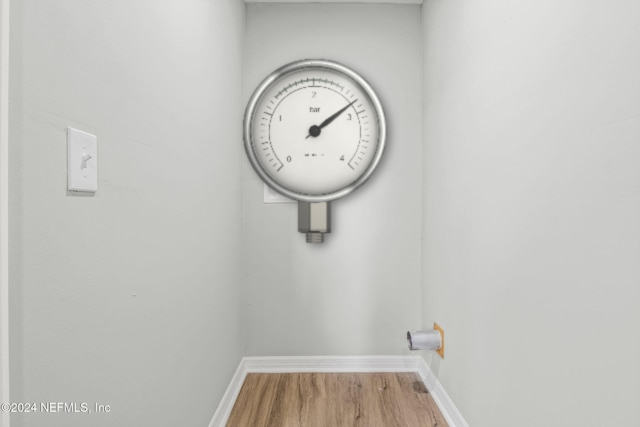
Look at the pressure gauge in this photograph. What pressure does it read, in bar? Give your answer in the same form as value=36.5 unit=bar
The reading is value=2.8 unit=bar
